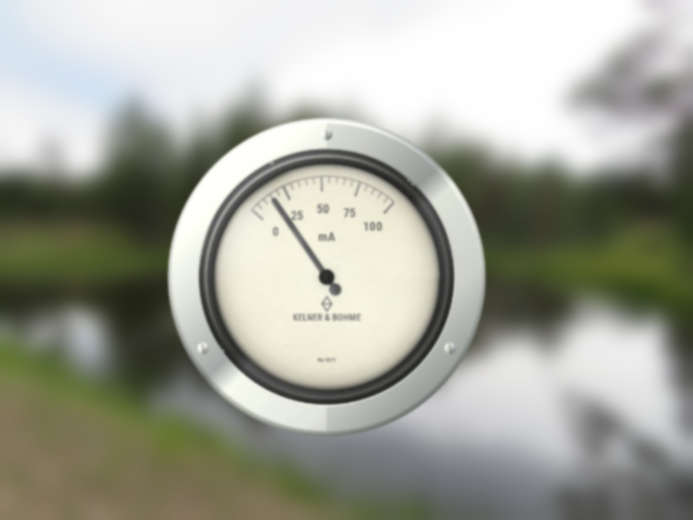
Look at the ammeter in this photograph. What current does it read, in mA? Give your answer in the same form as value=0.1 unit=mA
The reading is value=15 unit=mA
